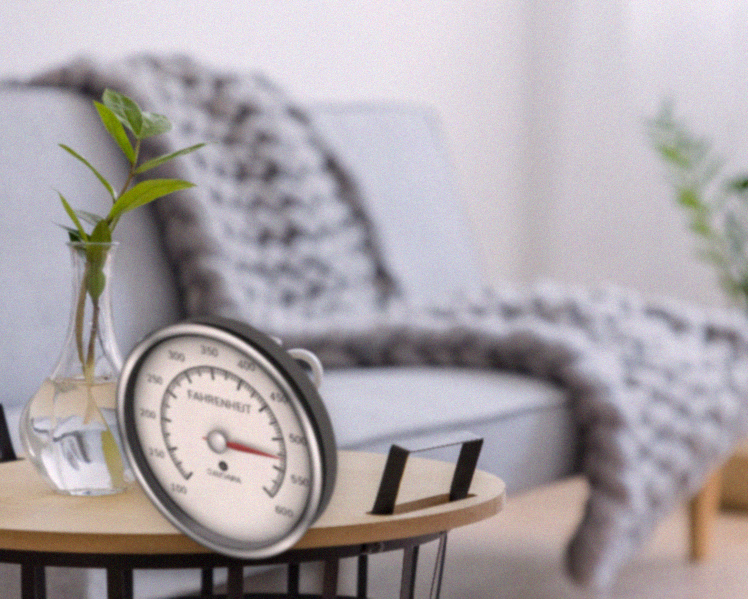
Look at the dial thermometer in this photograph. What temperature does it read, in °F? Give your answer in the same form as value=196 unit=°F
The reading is value=525 unit=°F
